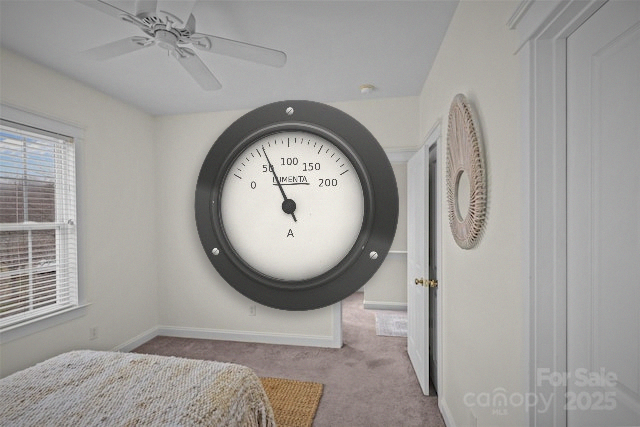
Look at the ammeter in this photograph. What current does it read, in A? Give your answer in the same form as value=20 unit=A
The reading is value=60 unit=A
